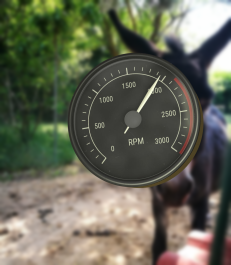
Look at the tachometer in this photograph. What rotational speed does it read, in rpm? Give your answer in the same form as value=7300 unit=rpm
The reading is value=1950 unit=rpm
